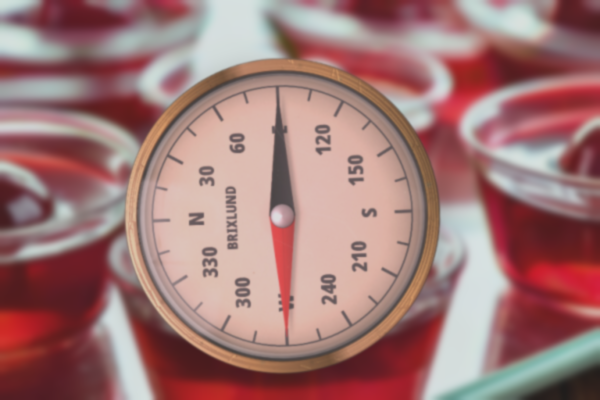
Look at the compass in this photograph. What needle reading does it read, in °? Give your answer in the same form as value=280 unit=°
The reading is value=270 unit=°
